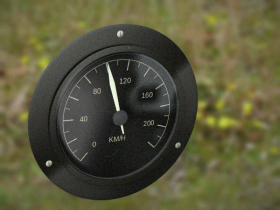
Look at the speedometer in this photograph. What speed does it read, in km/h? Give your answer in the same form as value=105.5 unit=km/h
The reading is value=100 unit=km/h
